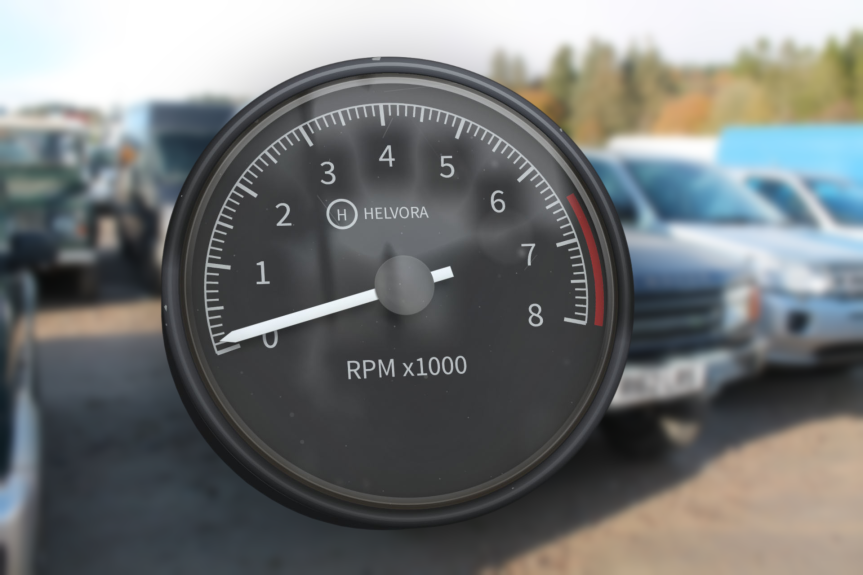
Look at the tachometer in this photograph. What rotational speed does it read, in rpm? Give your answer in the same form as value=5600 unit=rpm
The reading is value=100 unit=rpm
